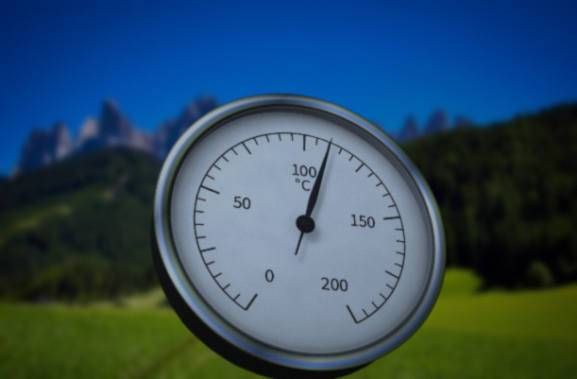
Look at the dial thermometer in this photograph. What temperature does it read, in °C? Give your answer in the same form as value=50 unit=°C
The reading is value=110 unit=°C
